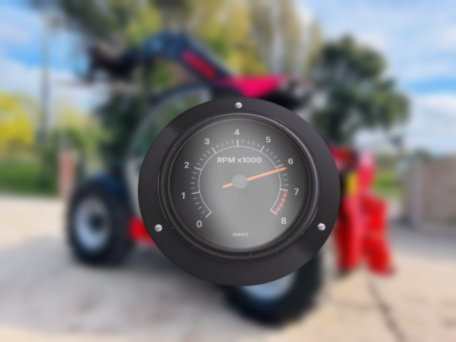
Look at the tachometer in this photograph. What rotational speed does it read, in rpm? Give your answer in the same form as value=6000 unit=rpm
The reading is value=6200 unit=rpm
